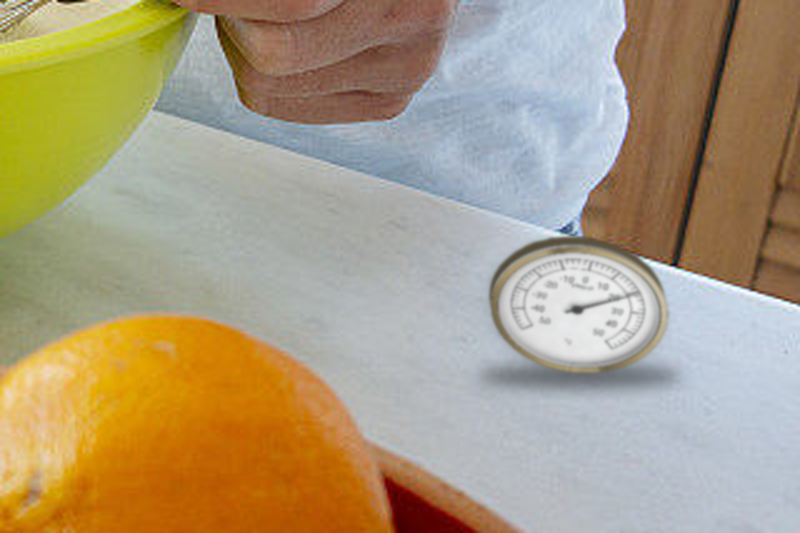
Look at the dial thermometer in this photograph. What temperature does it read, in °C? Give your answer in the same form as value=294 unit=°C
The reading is value=20 unit=°C
